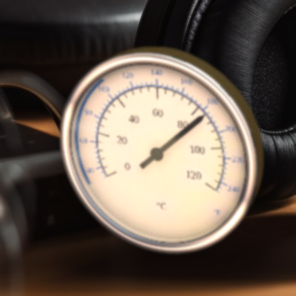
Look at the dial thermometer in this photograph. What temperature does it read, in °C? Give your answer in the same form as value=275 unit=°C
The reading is value=84 unit=°C
